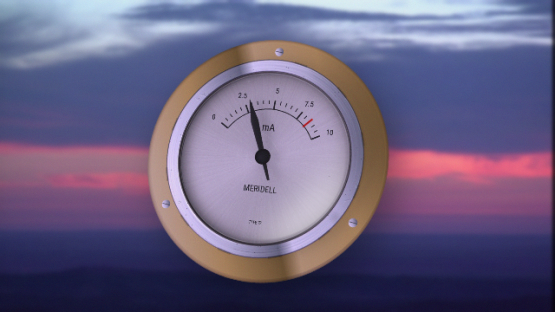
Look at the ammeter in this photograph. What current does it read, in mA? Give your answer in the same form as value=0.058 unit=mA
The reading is value=3 unit=mA
